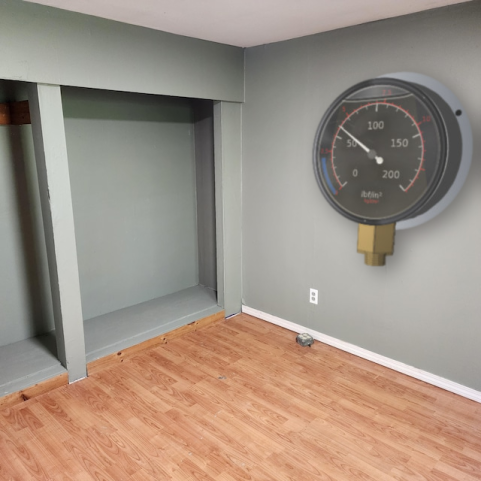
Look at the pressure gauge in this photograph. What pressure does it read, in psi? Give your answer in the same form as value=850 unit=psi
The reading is value=60 unit=psi
